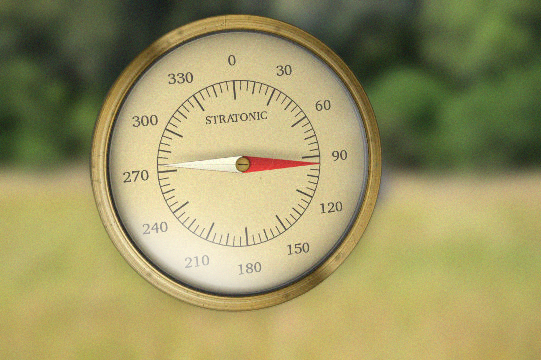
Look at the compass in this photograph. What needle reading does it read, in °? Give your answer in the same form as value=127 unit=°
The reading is value=95 unit=°
